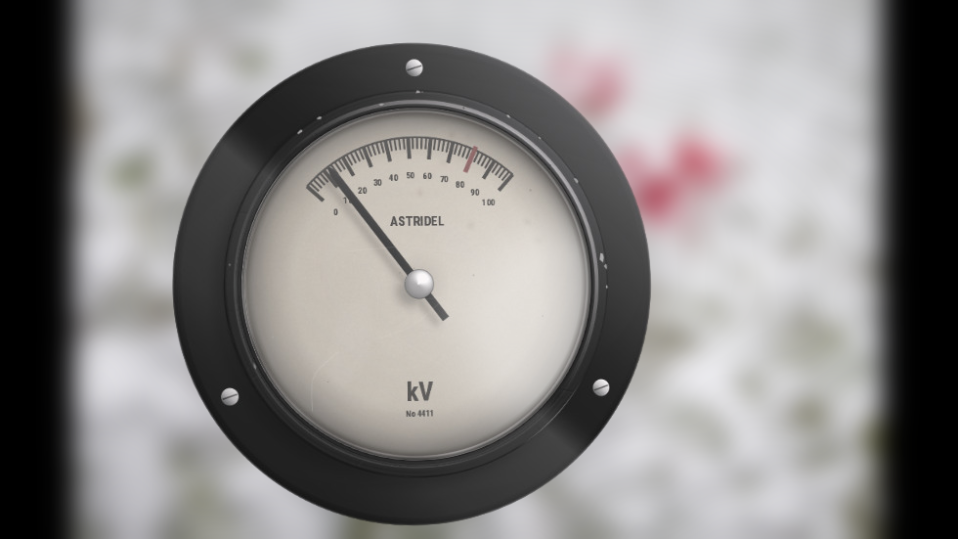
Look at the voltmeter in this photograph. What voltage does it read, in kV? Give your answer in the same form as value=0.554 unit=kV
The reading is value=12 unit=kV
